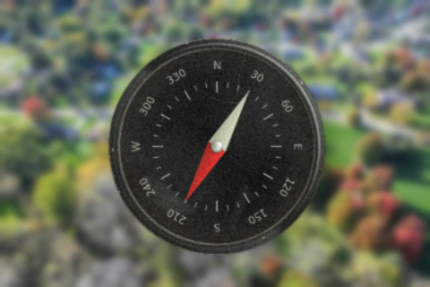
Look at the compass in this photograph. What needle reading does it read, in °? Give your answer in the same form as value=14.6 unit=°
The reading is value=210 unit=°
